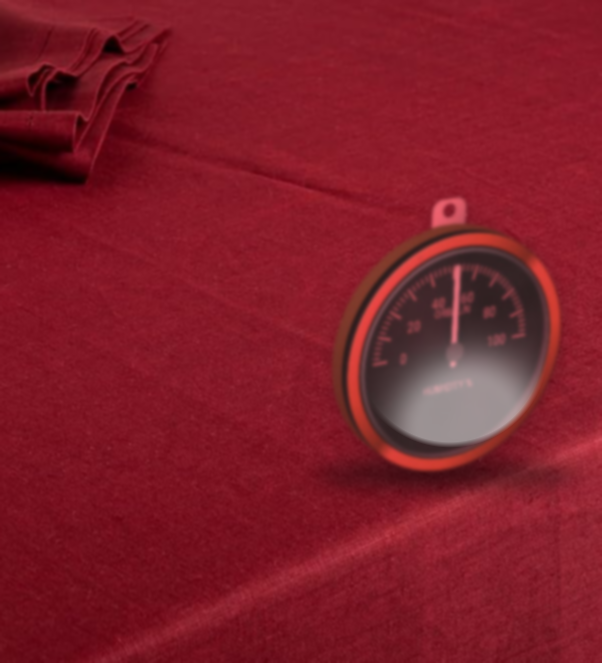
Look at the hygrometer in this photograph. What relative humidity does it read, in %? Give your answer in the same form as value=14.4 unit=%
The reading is value=50 unit=%
